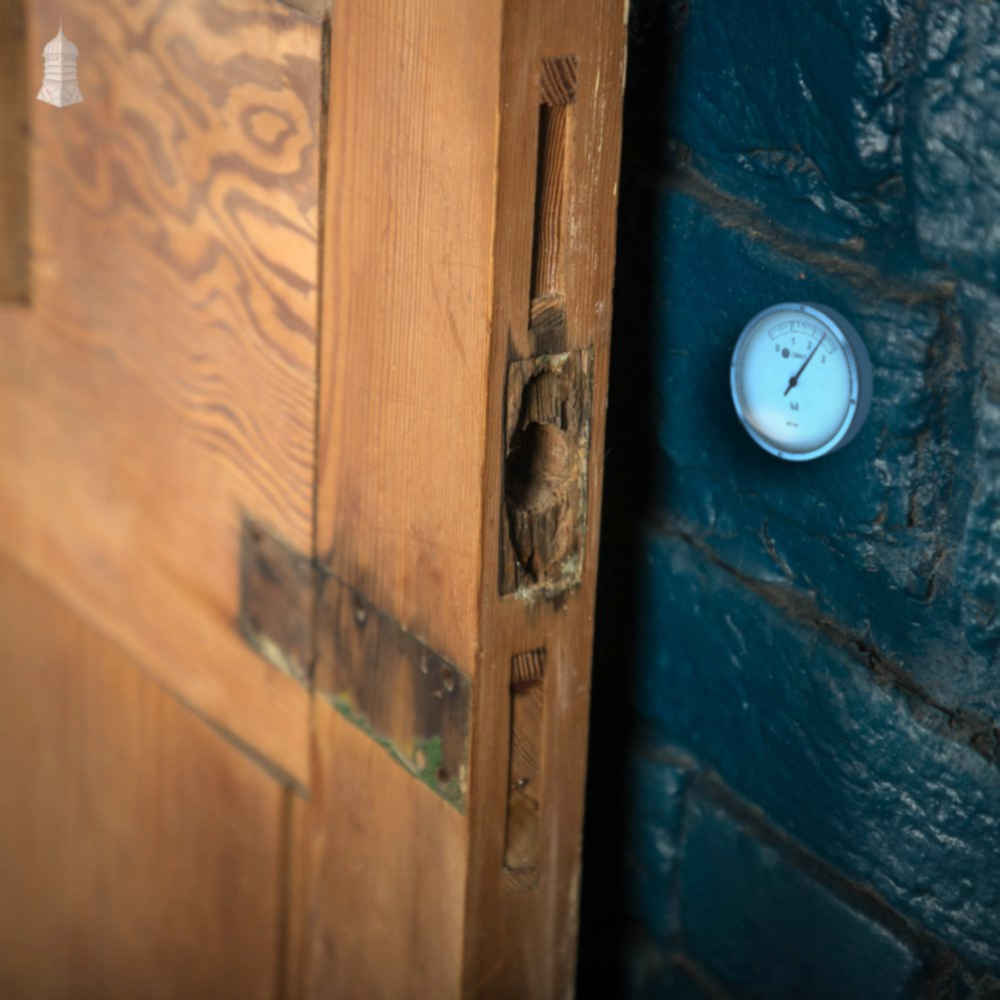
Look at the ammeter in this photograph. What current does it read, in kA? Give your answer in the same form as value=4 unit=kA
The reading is value=2.5 unit=kA
